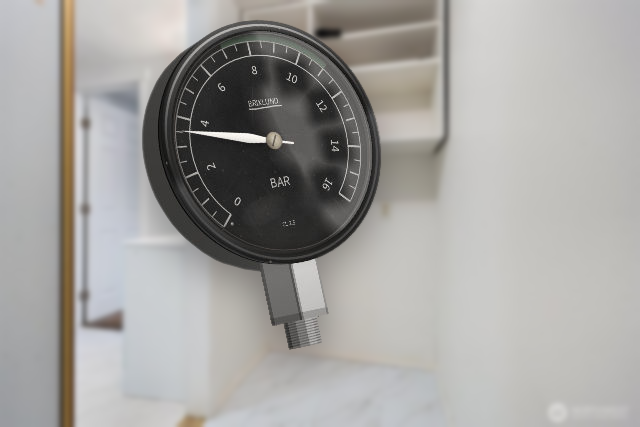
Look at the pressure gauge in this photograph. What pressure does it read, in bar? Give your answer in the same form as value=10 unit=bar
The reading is value=3.5 unit=bar
